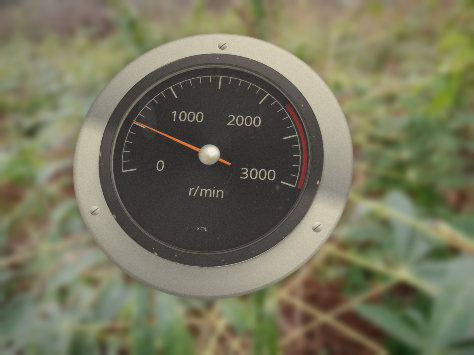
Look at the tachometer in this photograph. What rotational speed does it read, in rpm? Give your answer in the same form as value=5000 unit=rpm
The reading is value=500 unit=rpm
